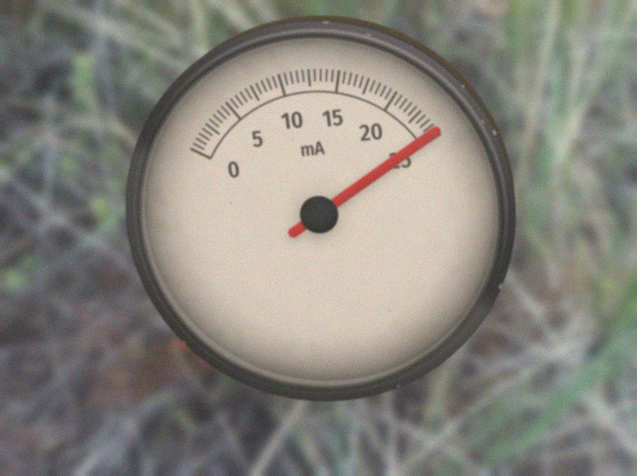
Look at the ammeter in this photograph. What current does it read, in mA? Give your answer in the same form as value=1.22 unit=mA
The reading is value=24.5 unit=mA
